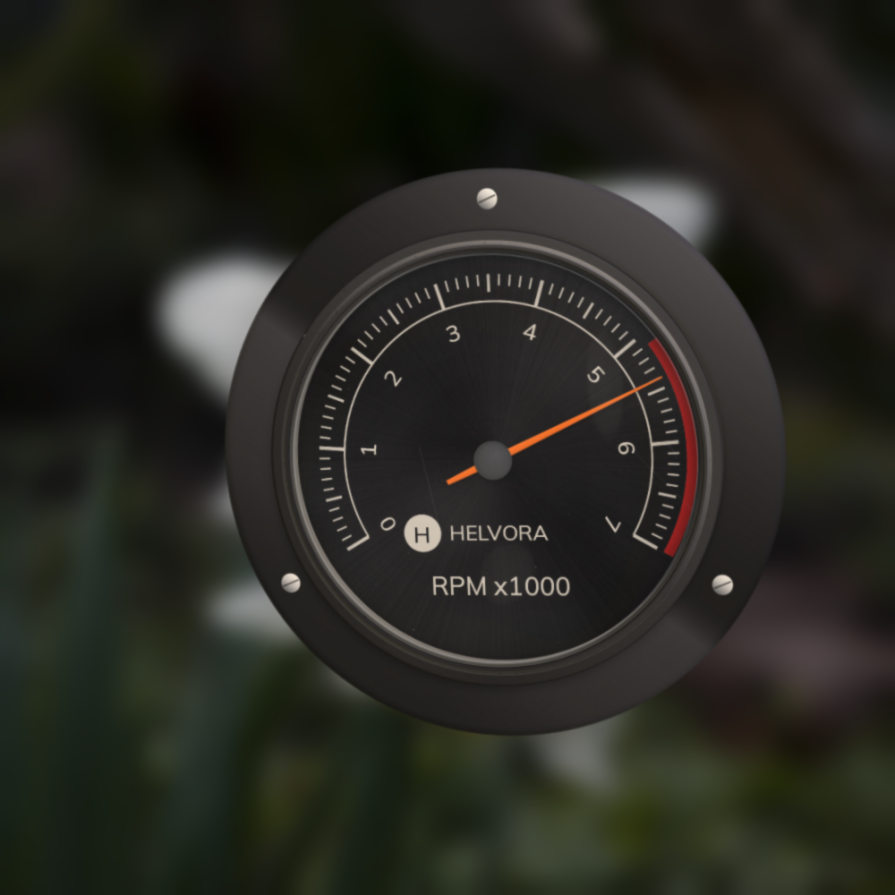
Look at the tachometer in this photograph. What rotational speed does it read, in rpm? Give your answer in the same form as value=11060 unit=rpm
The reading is value=5400 unit=rpm
